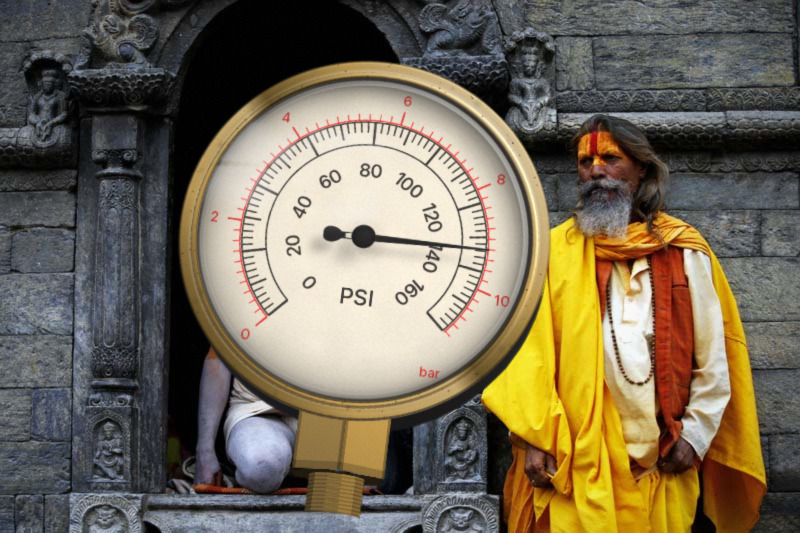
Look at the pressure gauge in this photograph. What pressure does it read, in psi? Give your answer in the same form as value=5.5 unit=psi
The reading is value=134 unit=psi
